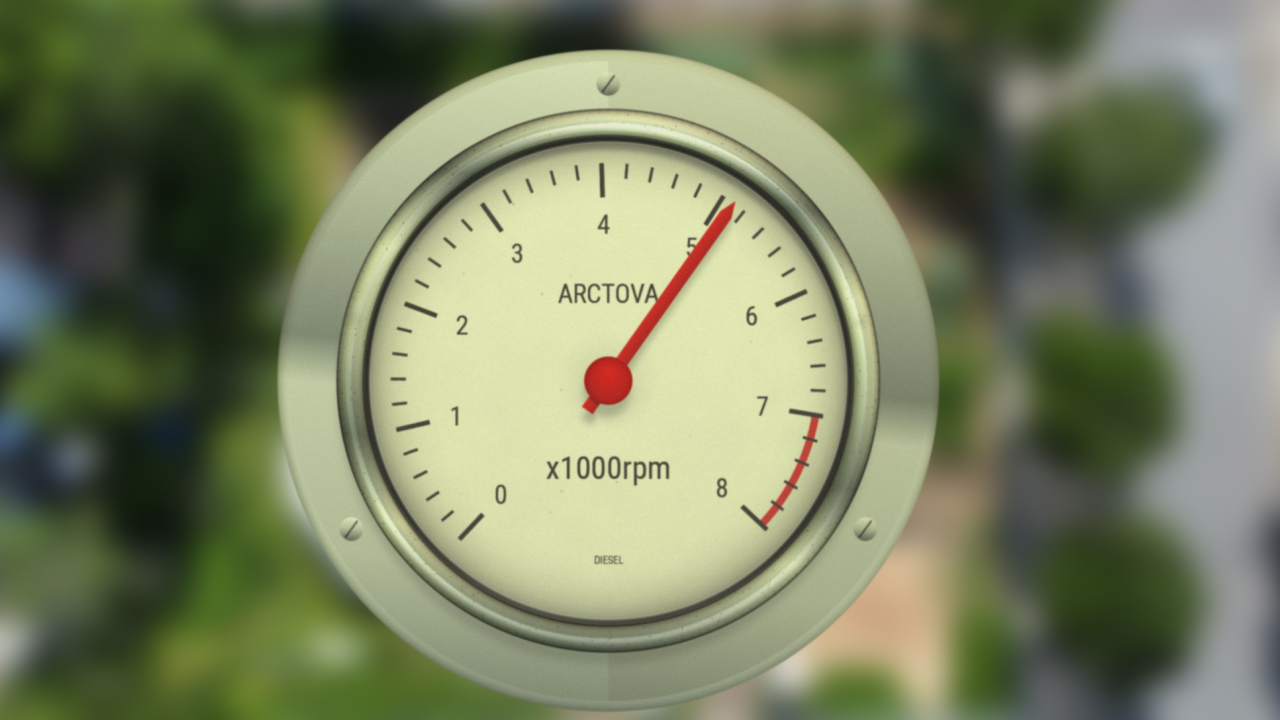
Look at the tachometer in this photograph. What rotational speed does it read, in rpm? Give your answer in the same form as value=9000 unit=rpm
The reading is value=5100 unit=rpm
